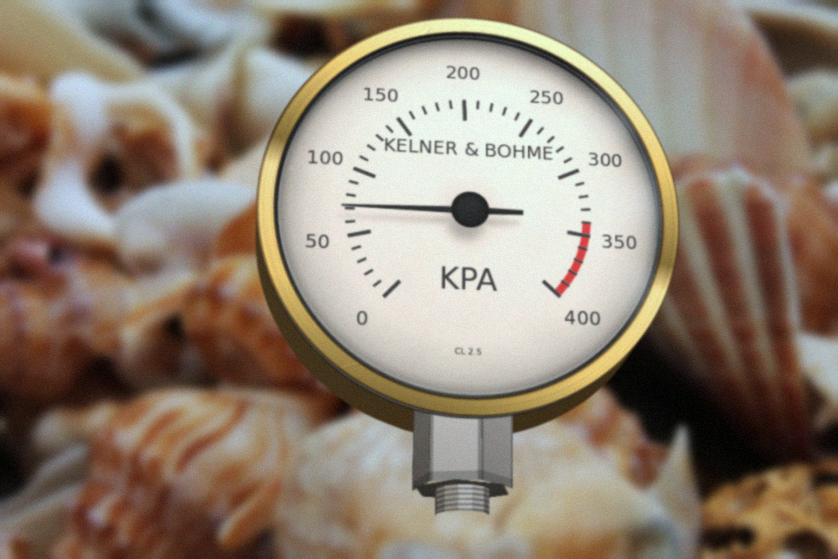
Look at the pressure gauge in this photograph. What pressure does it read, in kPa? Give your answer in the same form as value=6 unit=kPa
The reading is value=70 unit=kPa
